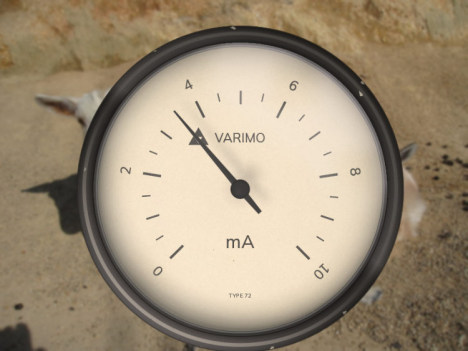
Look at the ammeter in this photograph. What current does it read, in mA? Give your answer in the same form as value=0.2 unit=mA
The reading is value=3.5 unit=mA
